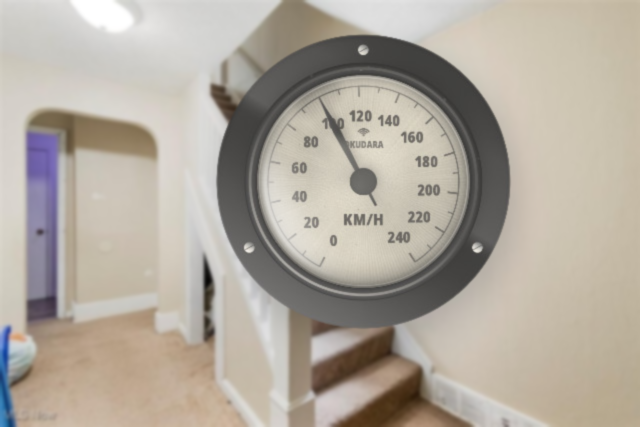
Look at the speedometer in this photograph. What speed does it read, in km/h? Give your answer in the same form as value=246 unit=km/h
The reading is value=100 unit=km/h
